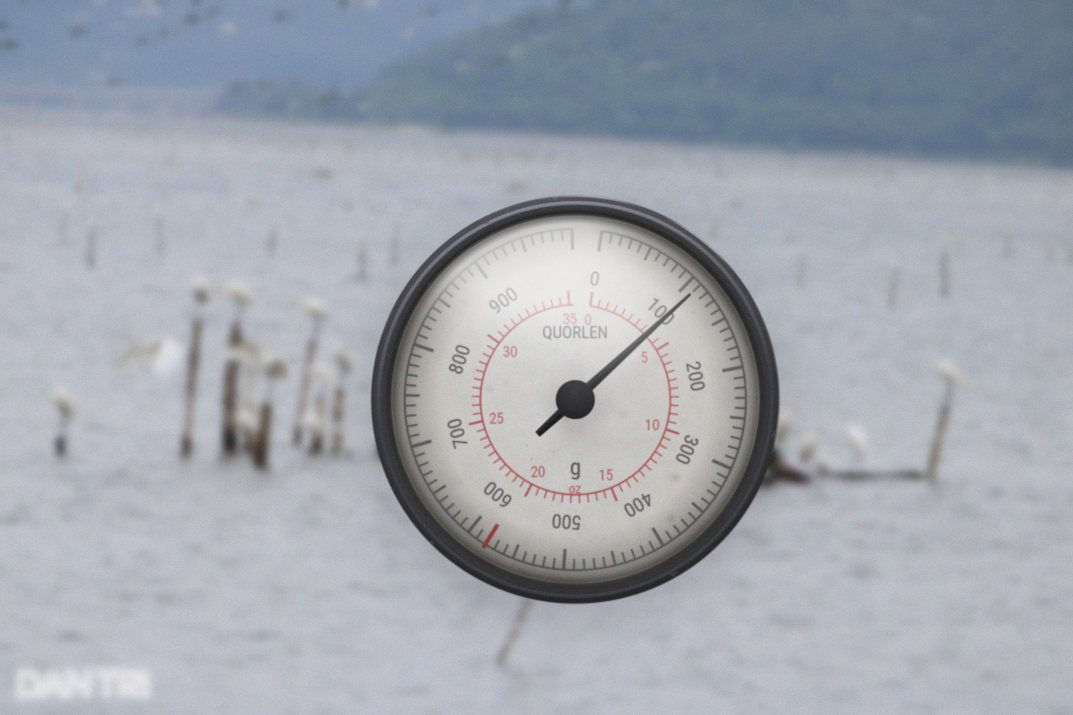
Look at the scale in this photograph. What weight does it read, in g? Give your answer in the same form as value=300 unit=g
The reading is value=110 unit=g
